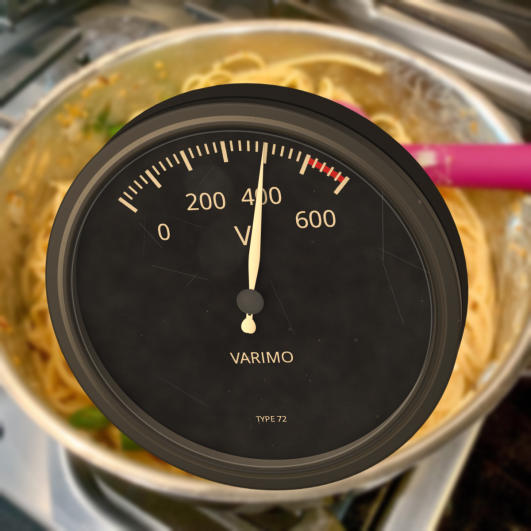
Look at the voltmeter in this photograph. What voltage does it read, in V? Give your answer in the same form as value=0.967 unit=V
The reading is value=400 unit=V
